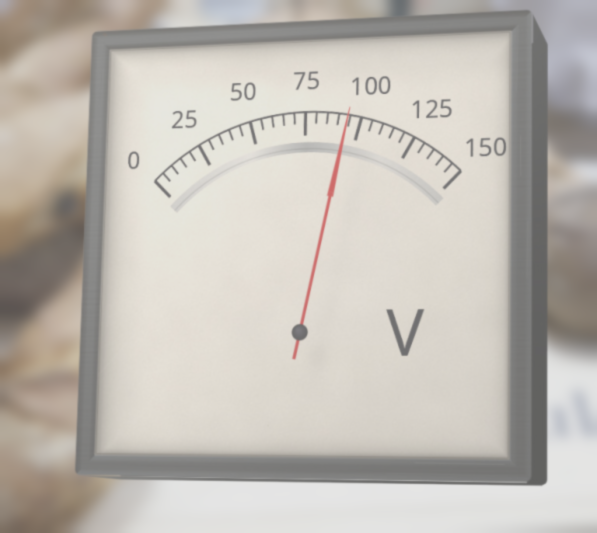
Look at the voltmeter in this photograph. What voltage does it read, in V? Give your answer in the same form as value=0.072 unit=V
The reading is value=95 unit=V
